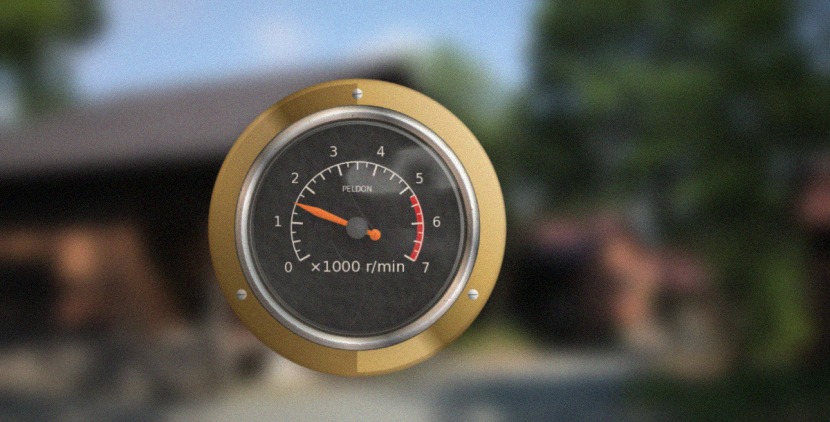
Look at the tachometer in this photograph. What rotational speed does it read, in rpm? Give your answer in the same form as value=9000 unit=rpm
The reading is value=1500 unit=rpm
